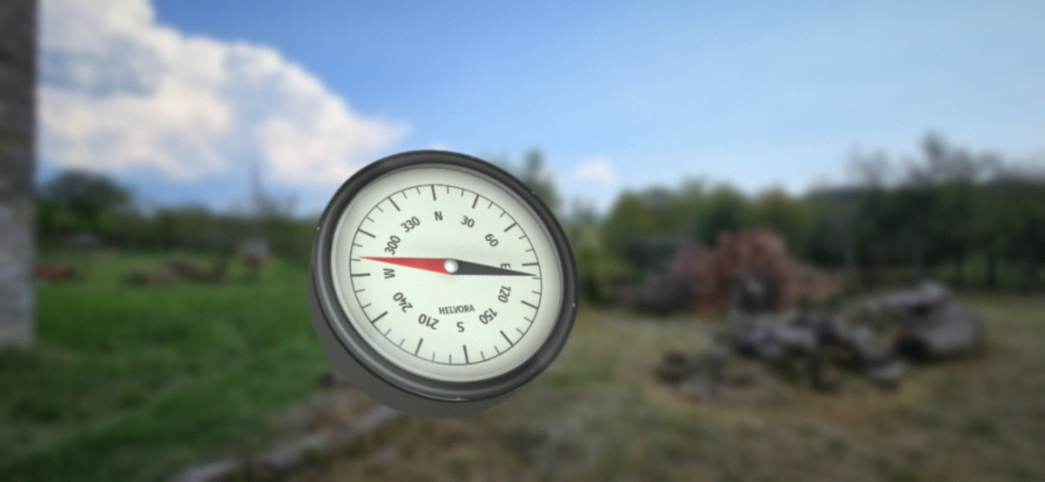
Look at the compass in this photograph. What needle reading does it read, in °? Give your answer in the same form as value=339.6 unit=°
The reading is value=280 unit=°
